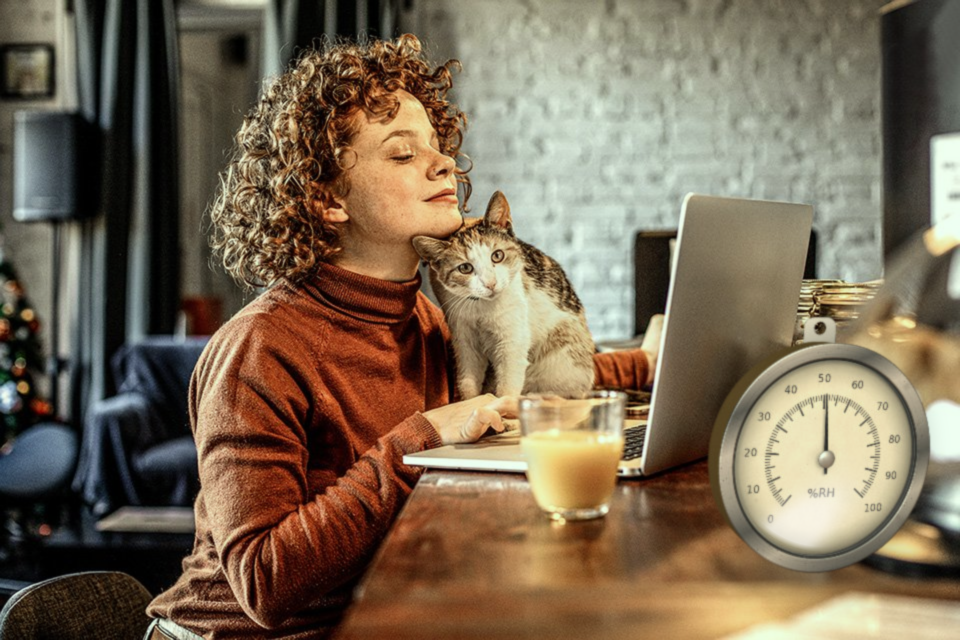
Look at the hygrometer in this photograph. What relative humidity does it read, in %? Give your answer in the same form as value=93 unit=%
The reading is value=50 unit=%
